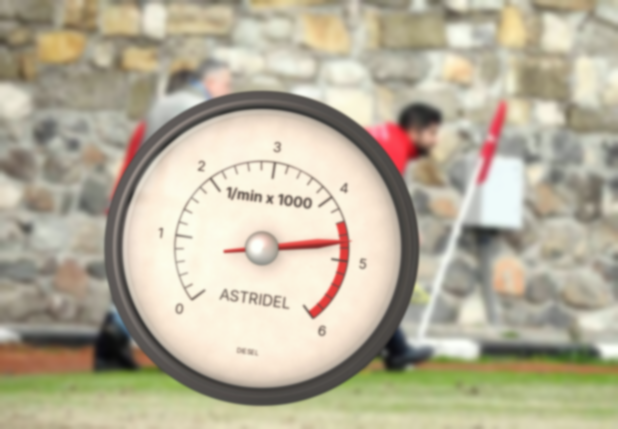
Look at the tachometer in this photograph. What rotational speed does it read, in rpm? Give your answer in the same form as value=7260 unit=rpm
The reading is value=4700 unit=rpm
